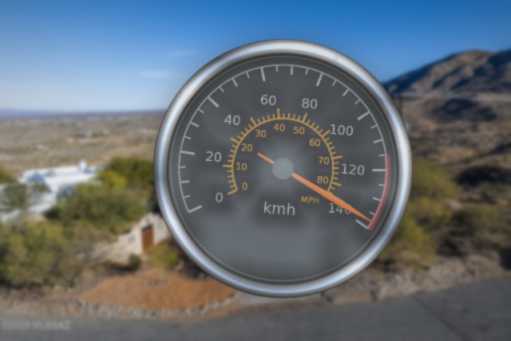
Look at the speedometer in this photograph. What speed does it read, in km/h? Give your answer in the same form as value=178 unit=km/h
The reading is value=137.5 unit=km/h
